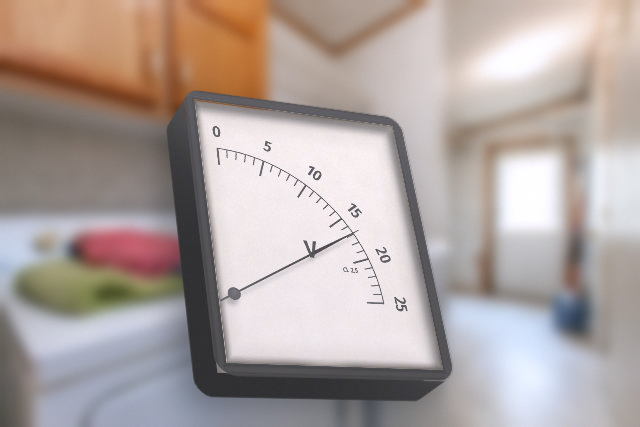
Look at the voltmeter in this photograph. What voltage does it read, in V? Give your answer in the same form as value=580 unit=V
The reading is value=17 unit=V
